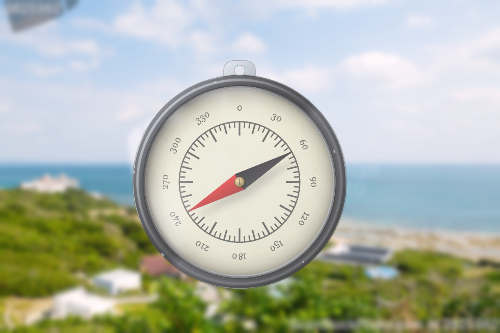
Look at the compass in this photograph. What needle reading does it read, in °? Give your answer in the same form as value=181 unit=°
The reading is value=240 unit=°
